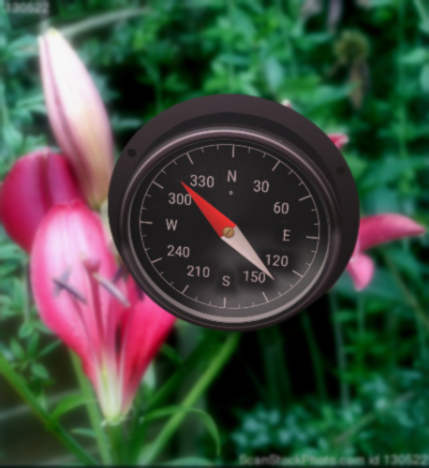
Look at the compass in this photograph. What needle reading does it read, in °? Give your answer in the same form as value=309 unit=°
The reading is value=315 unit=°
